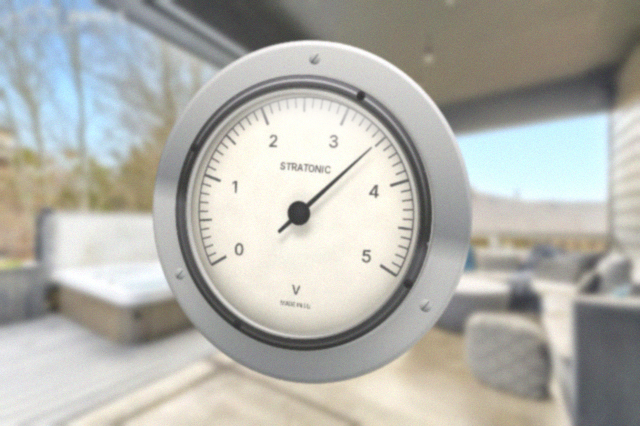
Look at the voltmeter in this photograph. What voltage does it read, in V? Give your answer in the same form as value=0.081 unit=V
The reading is value=3.5 unit=V
